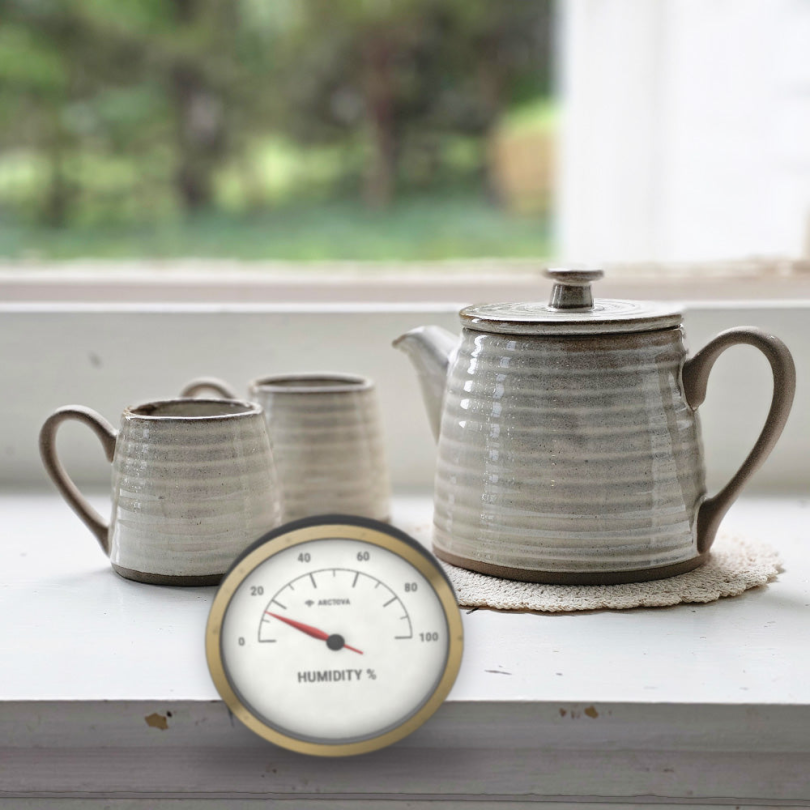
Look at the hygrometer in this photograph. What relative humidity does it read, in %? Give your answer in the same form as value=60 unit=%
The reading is value=15 unit=%
